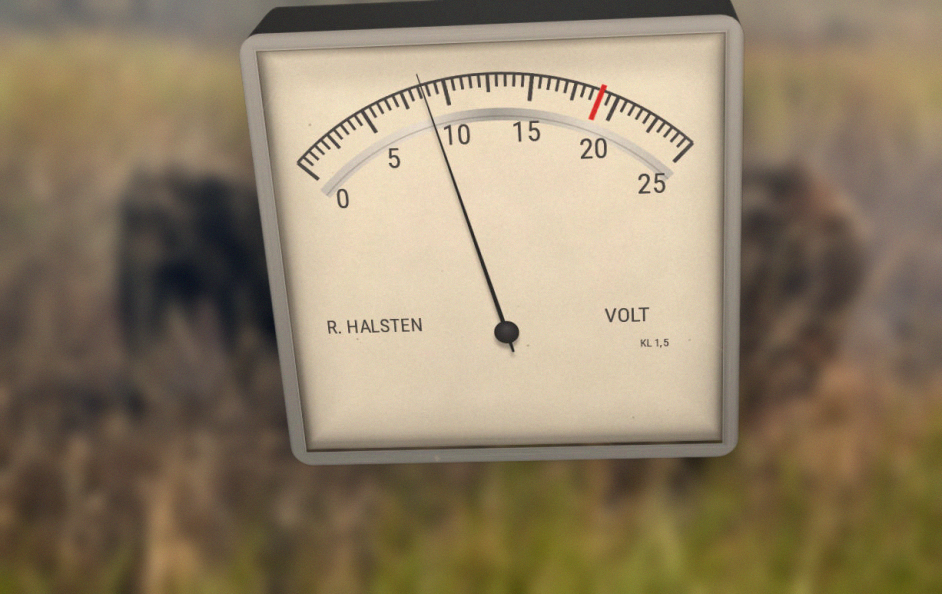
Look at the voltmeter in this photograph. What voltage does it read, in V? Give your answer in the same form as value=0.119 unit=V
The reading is value=8.75 unit=V
